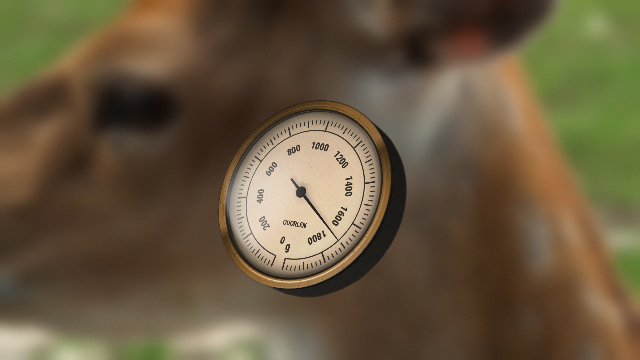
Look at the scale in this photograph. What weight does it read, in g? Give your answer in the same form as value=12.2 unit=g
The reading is value=1700 unit=g
